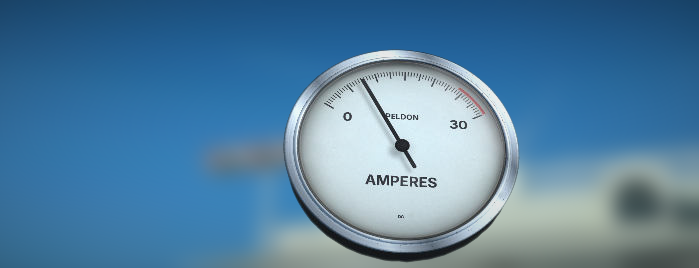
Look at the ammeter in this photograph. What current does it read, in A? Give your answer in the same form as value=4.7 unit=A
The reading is value=7.5 unit=A
